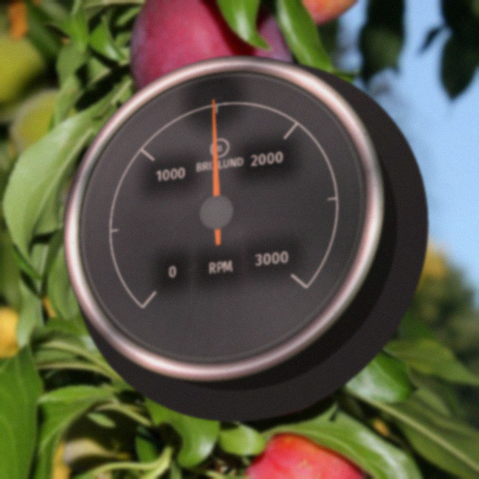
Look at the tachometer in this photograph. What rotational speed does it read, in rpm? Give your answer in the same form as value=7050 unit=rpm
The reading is value=1500 unit=rpm
